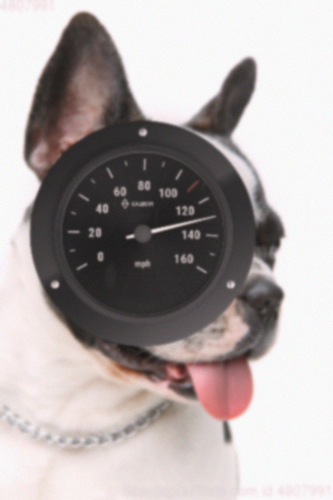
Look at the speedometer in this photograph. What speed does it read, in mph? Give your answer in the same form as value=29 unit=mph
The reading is value=130 unit=mph
